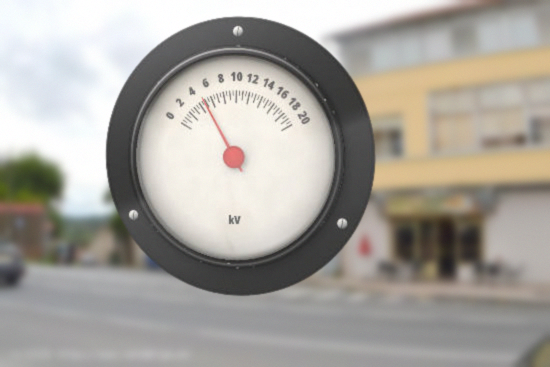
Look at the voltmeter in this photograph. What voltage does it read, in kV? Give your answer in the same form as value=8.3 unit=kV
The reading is value=5 unit=kV
